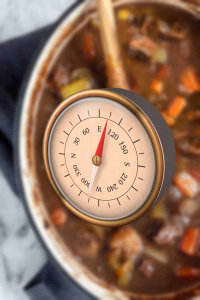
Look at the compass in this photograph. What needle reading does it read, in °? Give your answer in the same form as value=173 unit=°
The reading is value=105 unit=°
